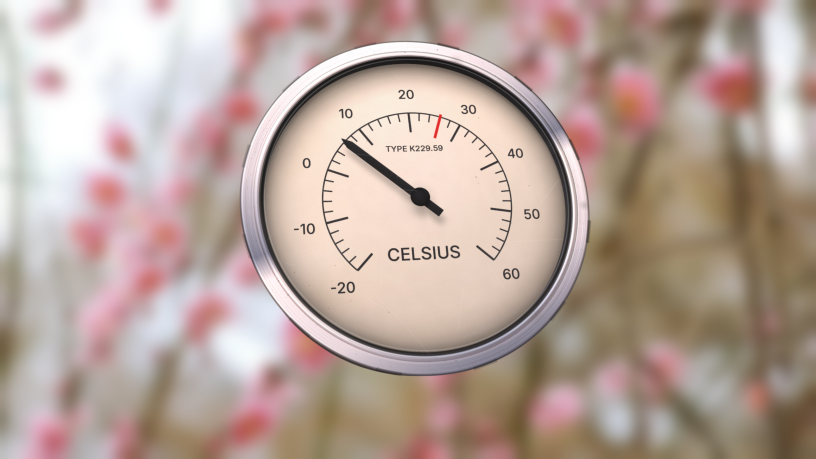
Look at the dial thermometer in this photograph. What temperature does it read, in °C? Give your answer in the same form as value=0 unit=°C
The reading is value=6 unit=°C
